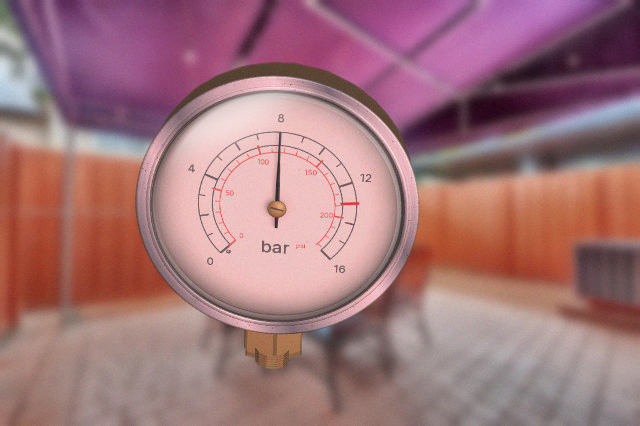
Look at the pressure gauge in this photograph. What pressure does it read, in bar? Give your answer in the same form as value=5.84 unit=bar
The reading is value=8 unit=bar
